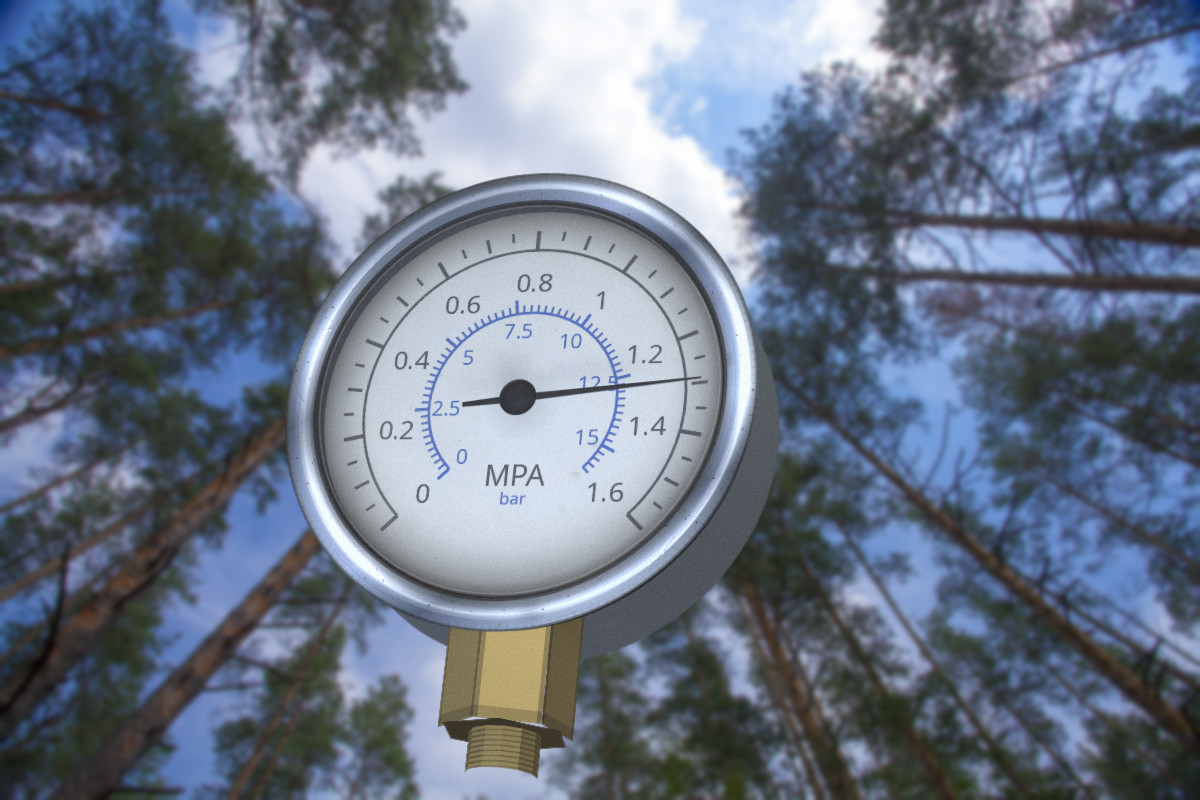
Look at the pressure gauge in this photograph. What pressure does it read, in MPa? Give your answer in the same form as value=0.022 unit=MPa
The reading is value=1.3 unit=MPa
